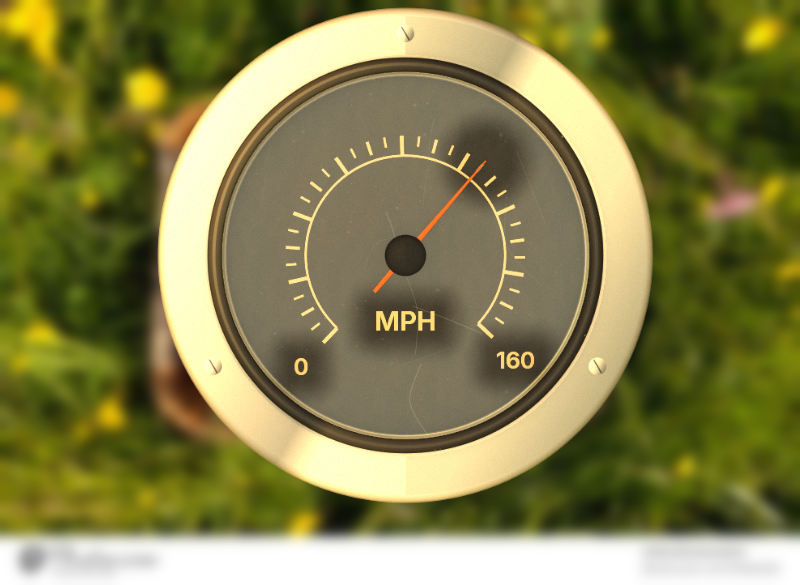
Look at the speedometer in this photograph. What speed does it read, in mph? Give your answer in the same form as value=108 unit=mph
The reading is value=105 unit=mph
